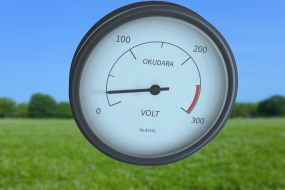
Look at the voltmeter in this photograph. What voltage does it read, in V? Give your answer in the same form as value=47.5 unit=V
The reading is value=25 unit=V
